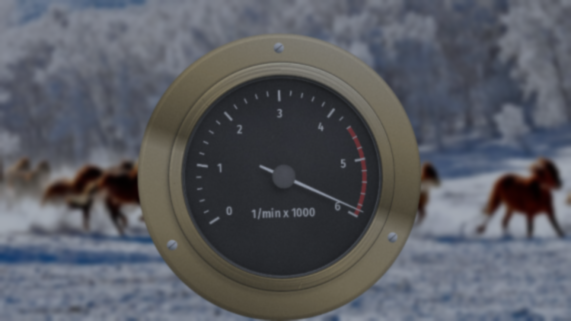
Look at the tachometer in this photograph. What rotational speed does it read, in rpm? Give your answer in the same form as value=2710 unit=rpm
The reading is value=5900 unit=rpm
